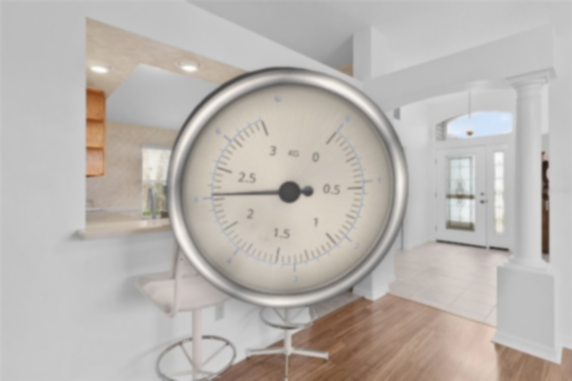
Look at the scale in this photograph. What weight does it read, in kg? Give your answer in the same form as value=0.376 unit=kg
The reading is value=2.3 unit=kg
